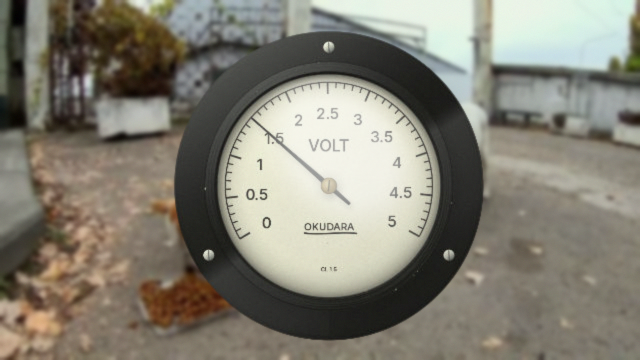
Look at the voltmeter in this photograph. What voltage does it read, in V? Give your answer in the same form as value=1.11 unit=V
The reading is value=1.5 unit=V
